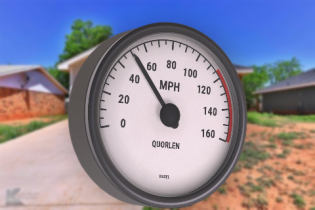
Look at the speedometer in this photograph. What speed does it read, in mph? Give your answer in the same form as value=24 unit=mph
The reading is value=50 unit=mph
